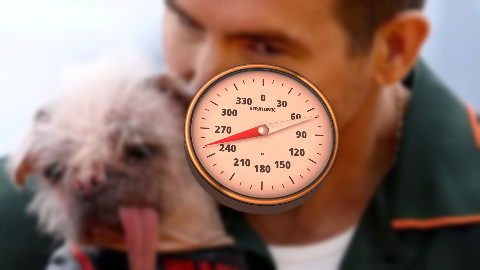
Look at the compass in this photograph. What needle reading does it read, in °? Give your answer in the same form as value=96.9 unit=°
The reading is value=250 unit=°
